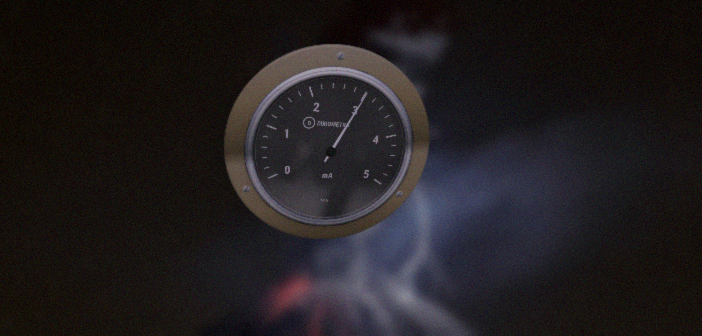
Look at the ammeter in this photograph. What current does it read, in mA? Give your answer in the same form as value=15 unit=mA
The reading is value=3 unit=mA
